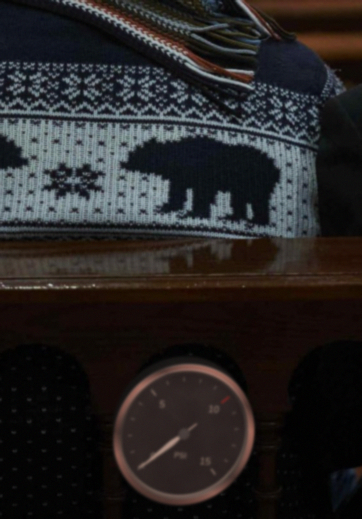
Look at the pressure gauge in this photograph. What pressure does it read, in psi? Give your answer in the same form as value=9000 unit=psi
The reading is value=0 unit=psi
